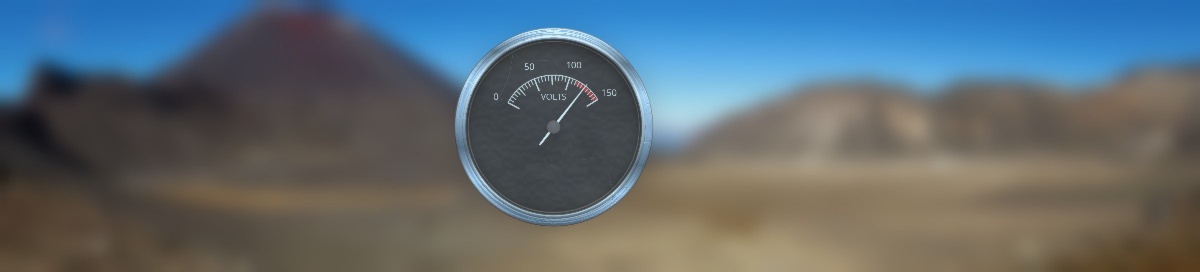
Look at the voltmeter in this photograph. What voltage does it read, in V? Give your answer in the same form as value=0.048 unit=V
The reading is value=125 unit=V
